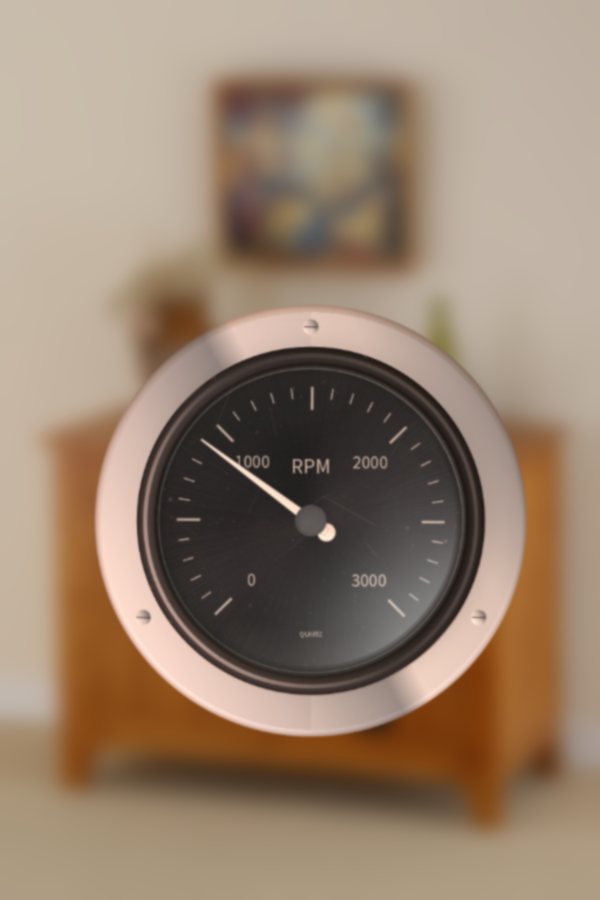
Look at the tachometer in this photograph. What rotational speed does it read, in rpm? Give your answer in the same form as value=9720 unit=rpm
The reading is value=900 unit=rpm
